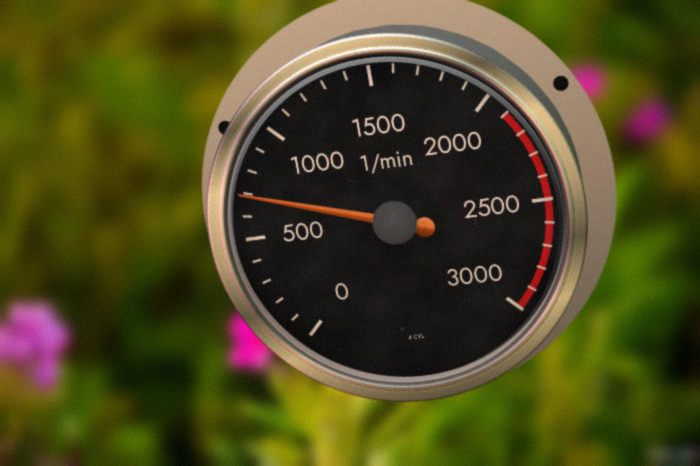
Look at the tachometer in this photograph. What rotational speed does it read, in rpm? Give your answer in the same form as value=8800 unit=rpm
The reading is value=700 unit=rpm
